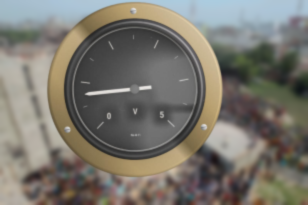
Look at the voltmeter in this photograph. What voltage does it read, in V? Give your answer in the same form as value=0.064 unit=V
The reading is value=0.75 unit=V
